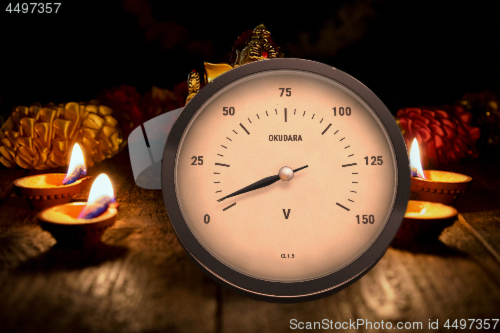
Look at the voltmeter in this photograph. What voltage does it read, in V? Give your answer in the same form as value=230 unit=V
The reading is value=5 unit=V
